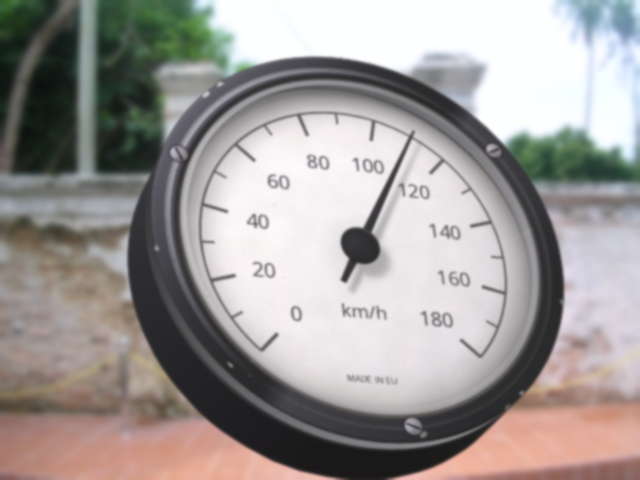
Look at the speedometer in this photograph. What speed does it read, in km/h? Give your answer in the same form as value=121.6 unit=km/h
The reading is value=110 unit=km/h
